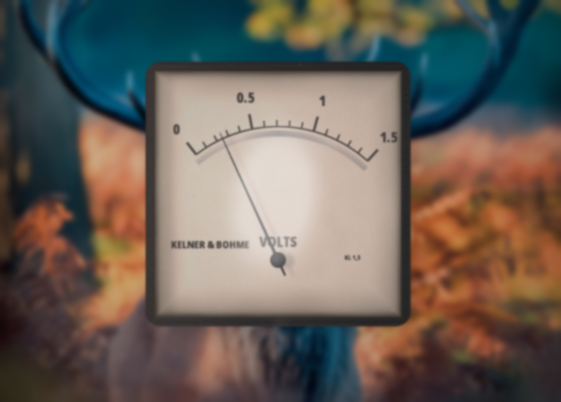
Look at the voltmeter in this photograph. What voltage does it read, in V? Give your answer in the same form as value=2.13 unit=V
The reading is value=0.25 unit=V
